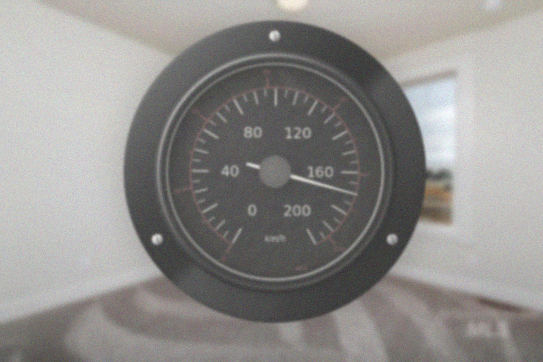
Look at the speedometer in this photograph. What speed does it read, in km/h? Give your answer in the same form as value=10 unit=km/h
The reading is value=170 unit=km/h
